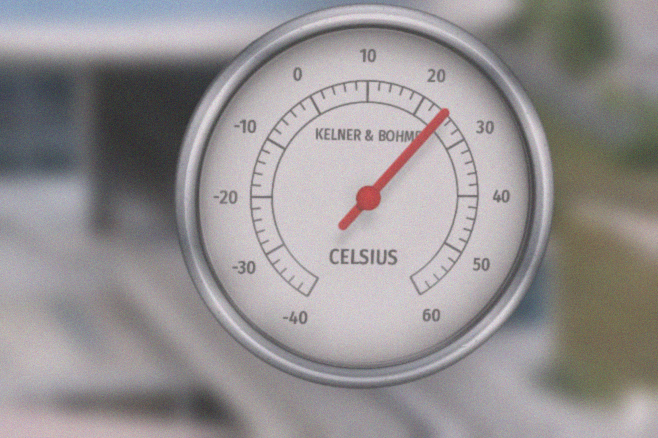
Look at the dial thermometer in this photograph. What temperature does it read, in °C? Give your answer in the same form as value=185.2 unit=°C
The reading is value=24 unit=°C
